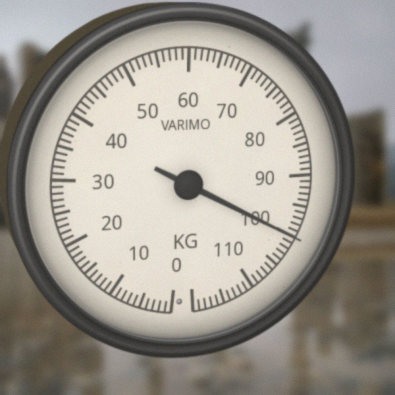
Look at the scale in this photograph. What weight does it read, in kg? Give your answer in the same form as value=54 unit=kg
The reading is value=100 unit=kg
